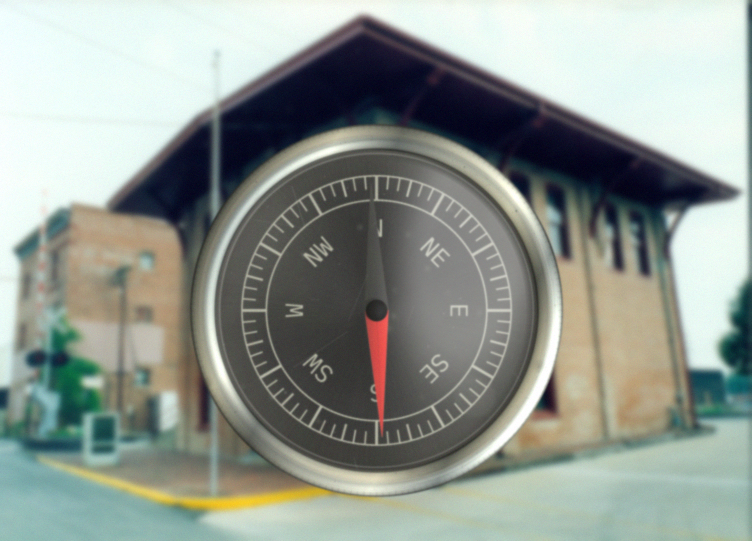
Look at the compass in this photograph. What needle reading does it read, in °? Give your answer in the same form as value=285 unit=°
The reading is value=177.5 unit=°
